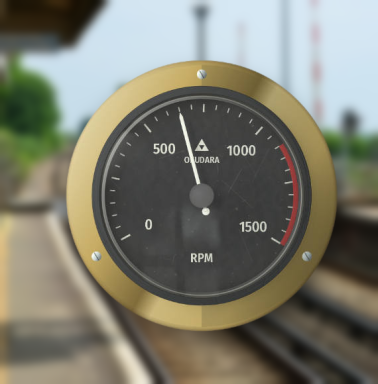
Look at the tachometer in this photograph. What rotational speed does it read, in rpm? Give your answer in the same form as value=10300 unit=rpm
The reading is value=650 unit=rpm
